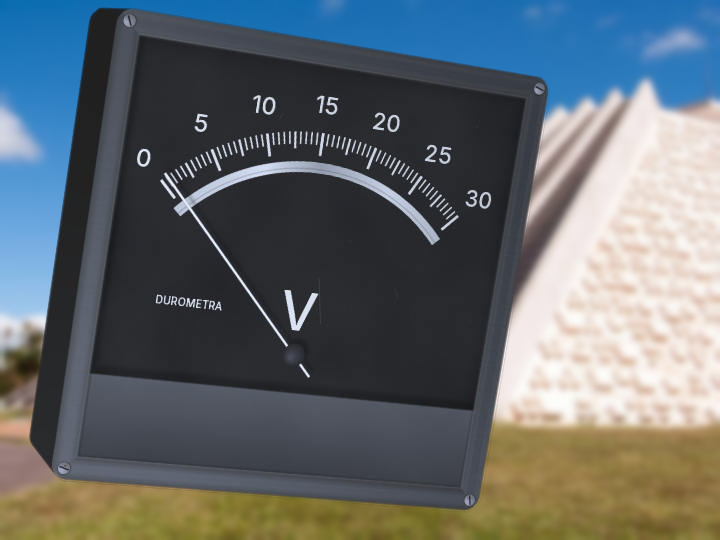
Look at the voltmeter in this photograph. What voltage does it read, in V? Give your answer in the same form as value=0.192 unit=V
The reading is value=0.5 unit=V
